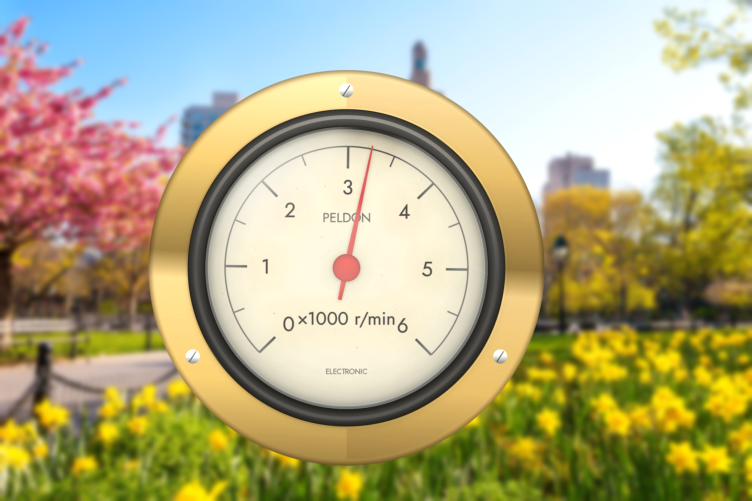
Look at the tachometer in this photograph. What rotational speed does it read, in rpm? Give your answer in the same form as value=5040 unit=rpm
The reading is value=3250 unit=rpm
